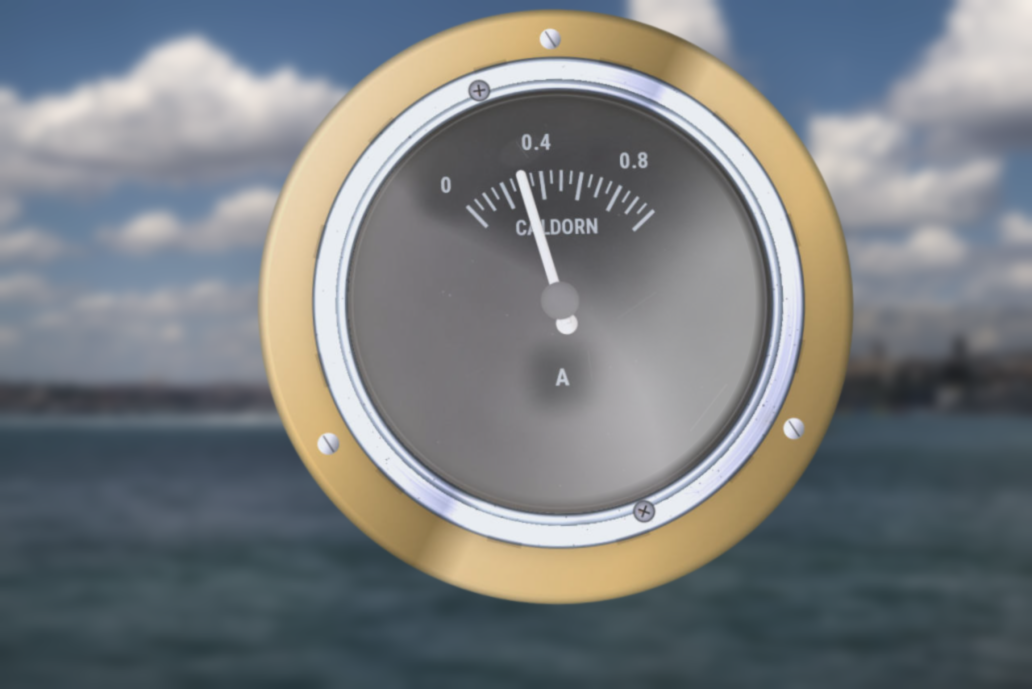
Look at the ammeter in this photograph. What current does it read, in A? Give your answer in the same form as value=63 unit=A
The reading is value=0.3 unit=A
